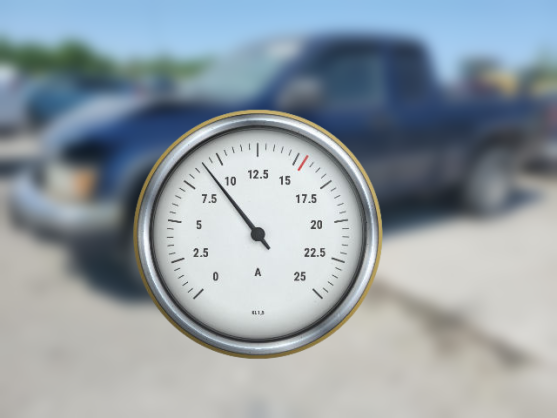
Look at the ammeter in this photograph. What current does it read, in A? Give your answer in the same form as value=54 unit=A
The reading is value=9 unit=A
